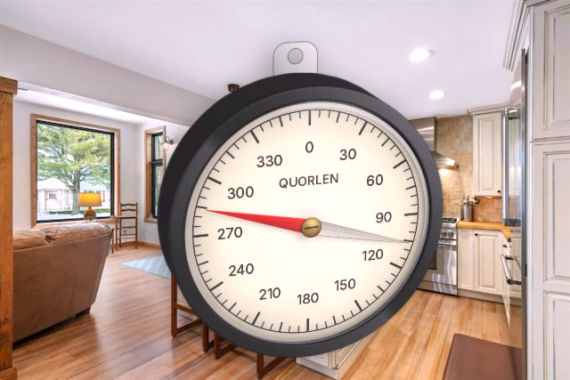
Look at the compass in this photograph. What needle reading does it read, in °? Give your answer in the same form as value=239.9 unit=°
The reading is value=285 unit=°
